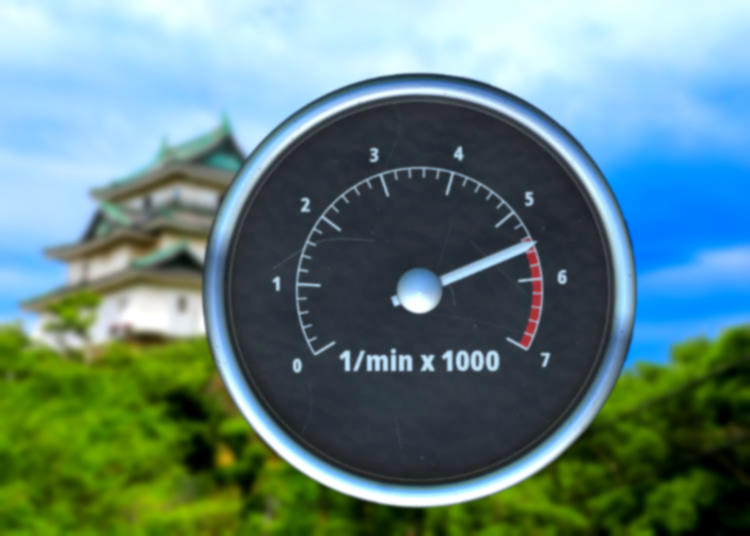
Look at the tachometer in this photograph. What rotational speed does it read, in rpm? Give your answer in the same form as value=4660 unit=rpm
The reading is value=5500 unit=rpm
